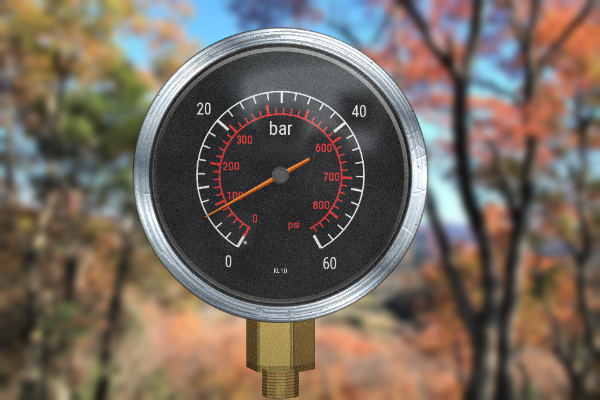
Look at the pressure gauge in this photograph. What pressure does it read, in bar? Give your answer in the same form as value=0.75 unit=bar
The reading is value=6 unit=bar
